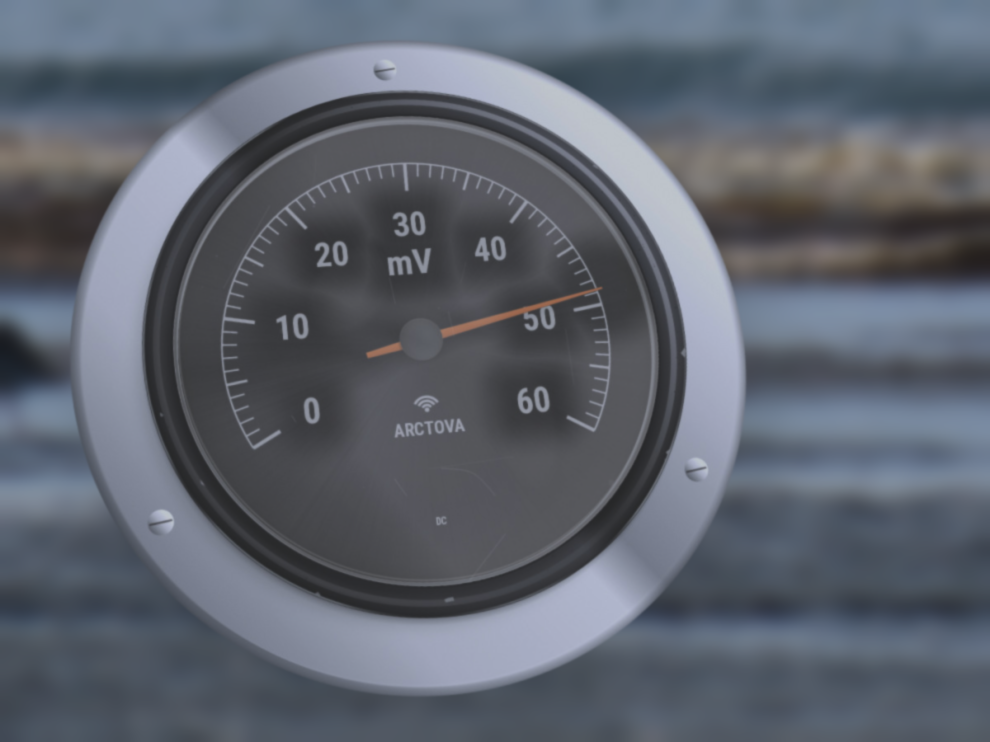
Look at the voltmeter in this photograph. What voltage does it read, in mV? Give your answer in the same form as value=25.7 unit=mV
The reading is value=49 unit=mV
